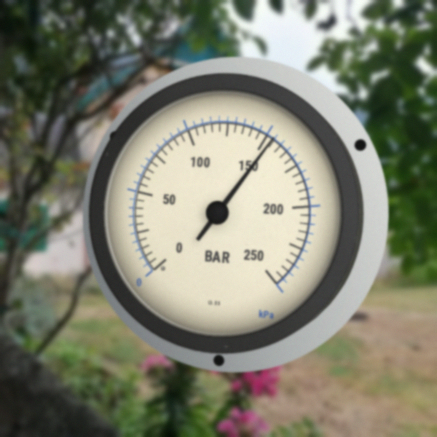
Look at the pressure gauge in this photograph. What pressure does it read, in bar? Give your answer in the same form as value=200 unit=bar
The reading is value=155 unit=bar
